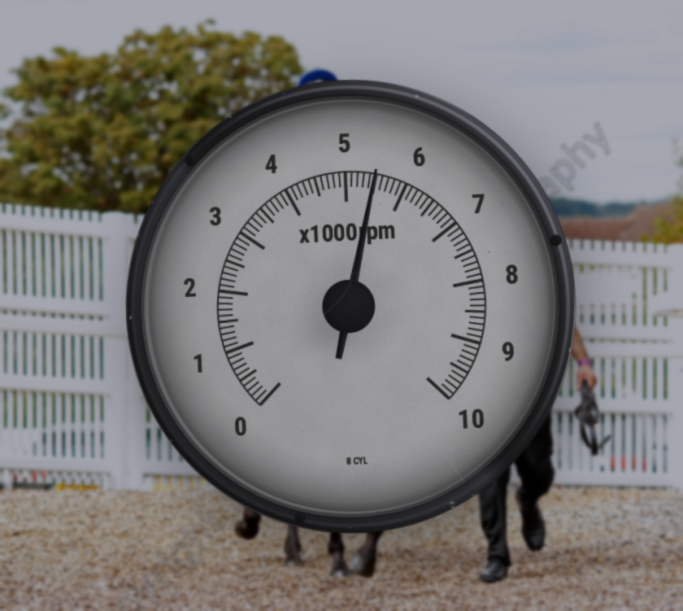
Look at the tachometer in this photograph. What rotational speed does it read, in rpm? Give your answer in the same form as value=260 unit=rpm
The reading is value=5500 unit=rpm
